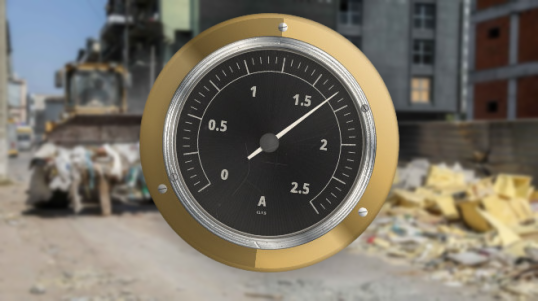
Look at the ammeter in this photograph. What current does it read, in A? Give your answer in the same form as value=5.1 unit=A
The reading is value=1.65 unit=A
